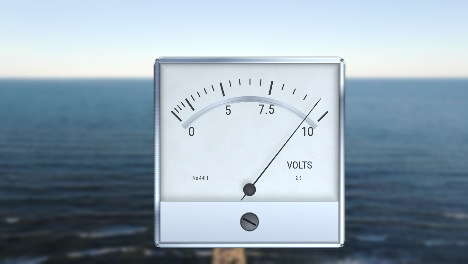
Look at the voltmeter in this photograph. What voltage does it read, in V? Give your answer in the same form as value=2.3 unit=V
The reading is value=9.5 unit=V
